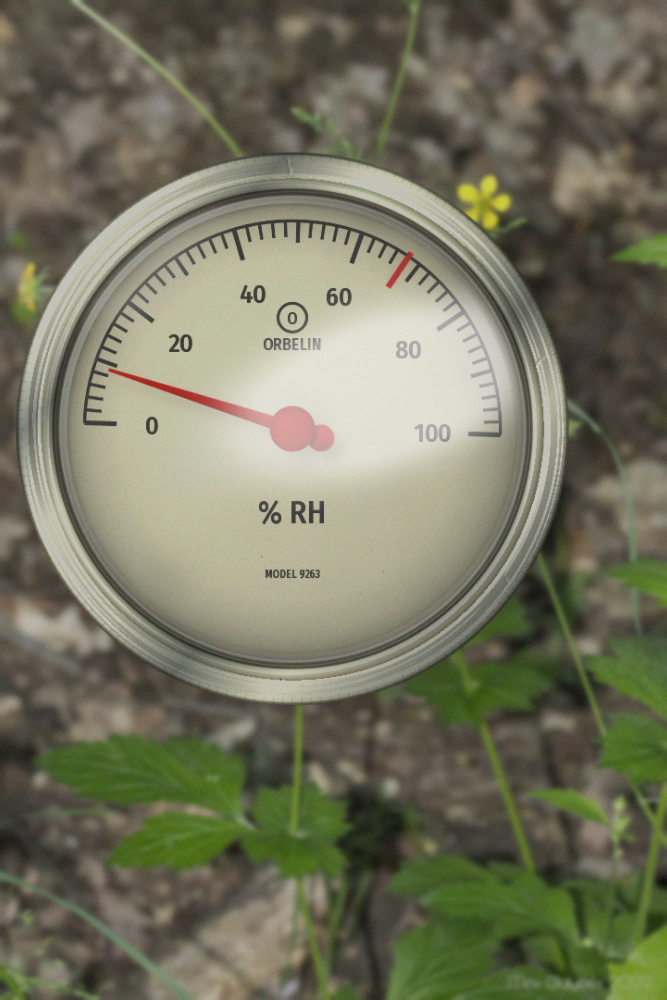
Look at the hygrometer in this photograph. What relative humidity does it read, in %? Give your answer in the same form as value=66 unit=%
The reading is value=9 unit=%
